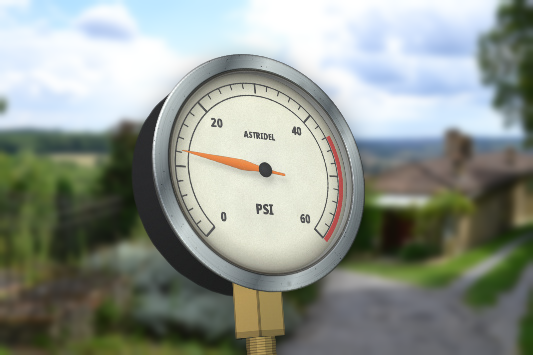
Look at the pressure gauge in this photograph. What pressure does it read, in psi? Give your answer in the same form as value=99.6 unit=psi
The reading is value=12 unit=psi
